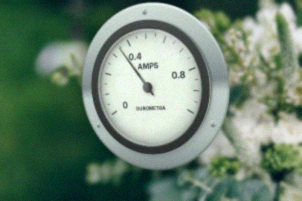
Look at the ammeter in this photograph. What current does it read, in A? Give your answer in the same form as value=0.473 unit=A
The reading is value=0.35 unit=A
